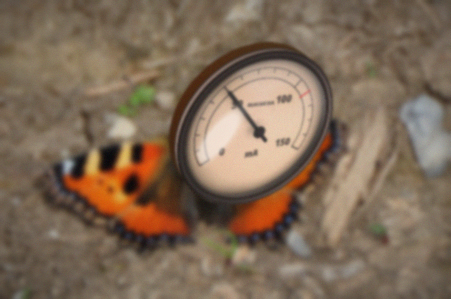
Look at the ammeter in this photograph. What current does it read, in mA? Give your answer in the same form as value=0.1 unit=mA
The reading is value=50 unit=mA
